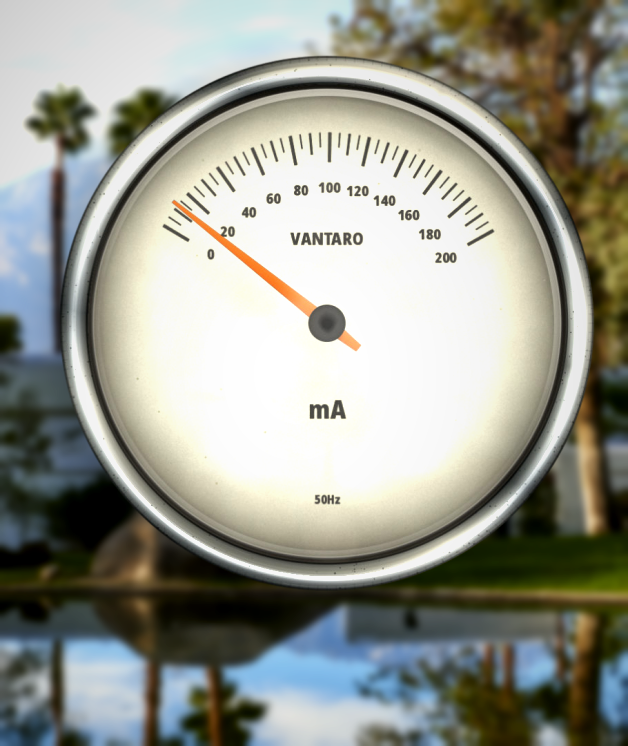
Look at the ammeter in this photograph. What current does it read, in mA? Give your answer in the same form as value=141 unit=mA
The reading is value=12.5 unit=mA
